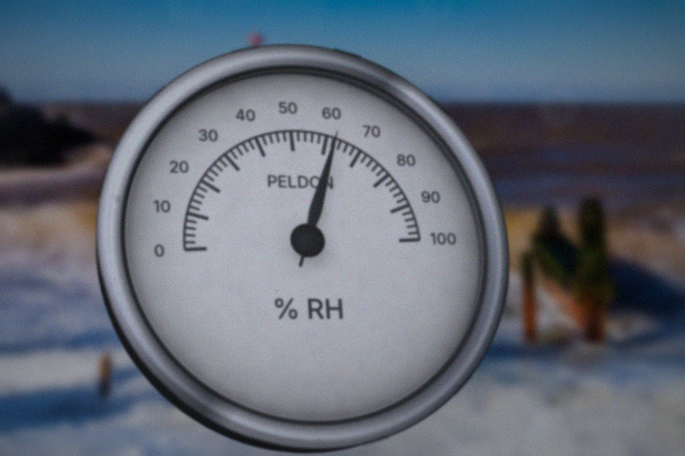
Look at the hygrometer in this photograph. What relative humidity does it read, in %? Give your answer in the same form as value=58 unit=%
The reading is value=62 unit=%
